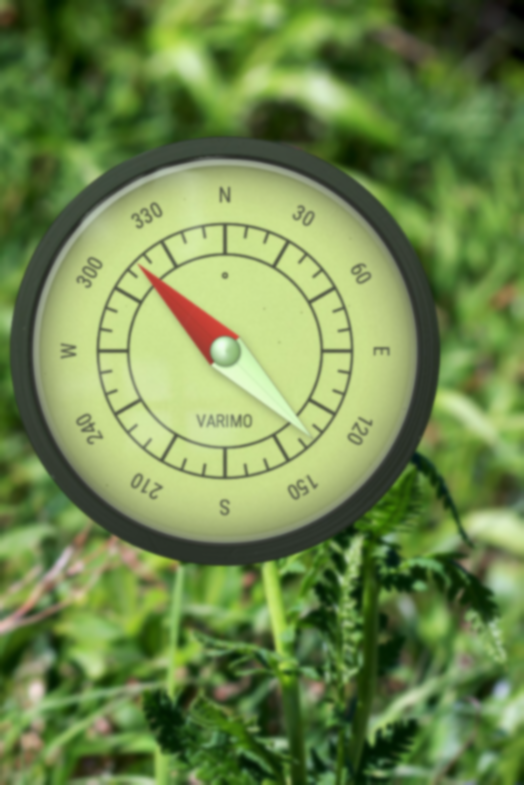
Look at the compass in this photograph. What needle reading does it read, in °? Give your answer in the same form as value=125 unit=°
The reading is value=315 unit=°
